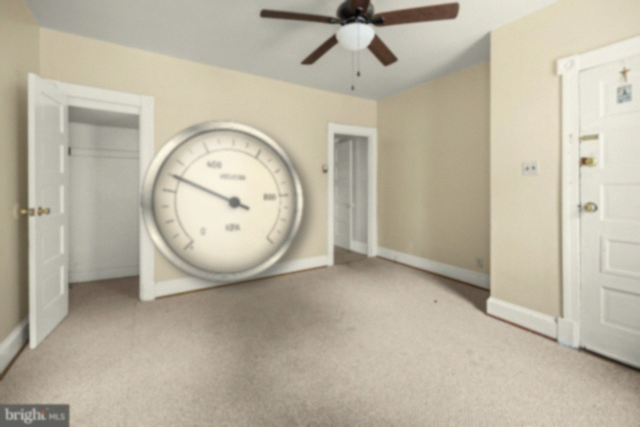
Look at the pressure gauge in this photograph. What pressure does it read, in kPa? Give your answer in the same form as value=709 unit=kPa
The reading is value=250 unit=kPa
